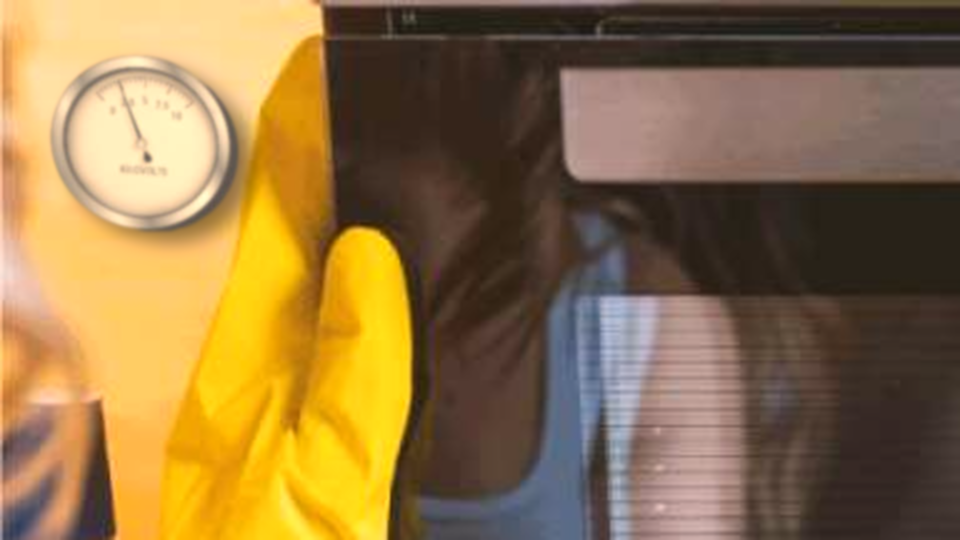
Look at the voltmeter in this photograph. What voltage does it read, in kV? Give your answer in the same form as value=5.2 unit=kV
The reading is value=2.5 unit=kV
